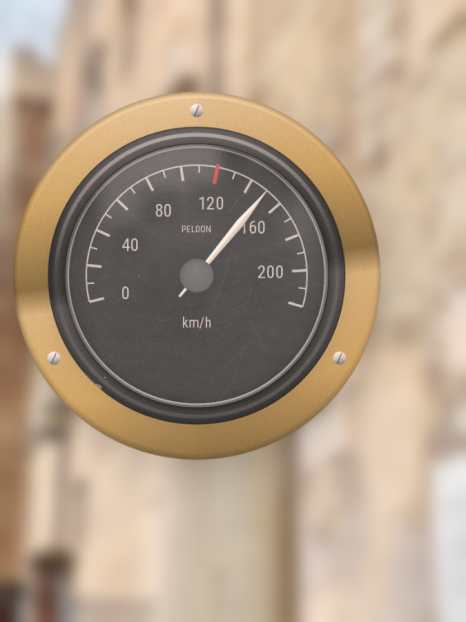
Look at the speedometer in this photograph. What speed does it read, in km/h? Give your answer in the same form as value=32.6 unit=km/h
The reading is value=150 unit=km/h
